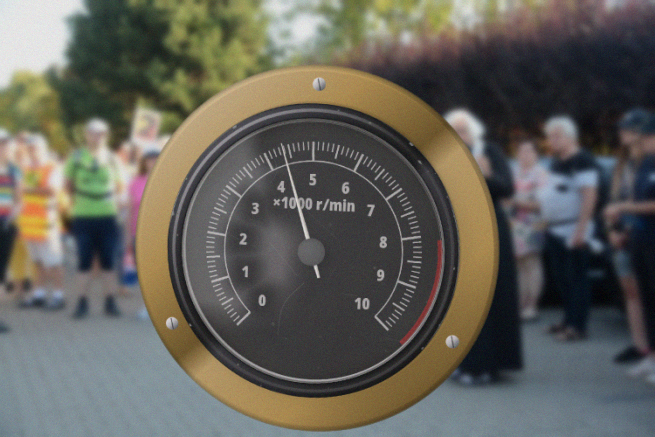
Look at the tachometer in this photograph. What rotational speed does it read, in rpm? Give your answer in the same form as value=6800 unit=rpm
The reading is value=4400 unit=rpm
